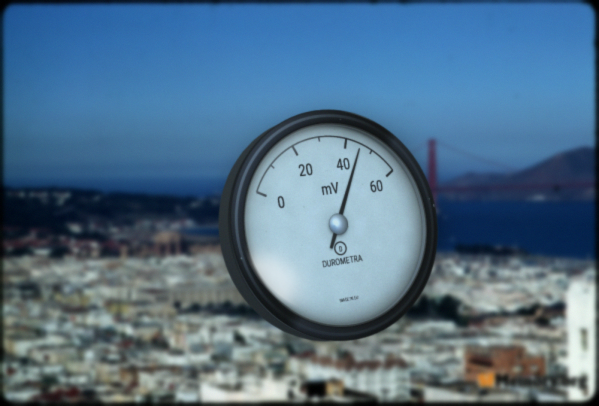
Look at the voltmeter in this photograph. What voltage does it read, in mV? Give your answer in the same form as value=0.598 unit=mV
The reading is value=45 unit=mV
